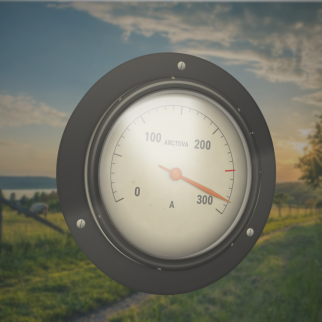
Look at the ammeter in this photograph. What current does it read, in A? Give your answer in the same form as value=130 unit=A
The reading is value=285 unit=A
